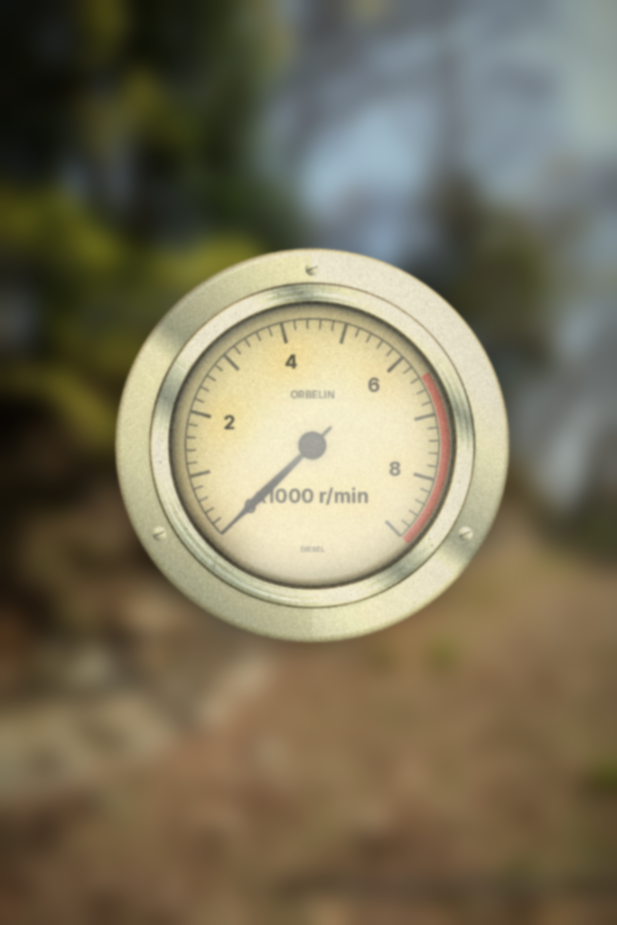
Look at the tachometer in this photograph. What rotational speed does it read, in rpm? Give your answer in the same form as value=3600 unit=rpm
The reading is value=0 unit=rpm
